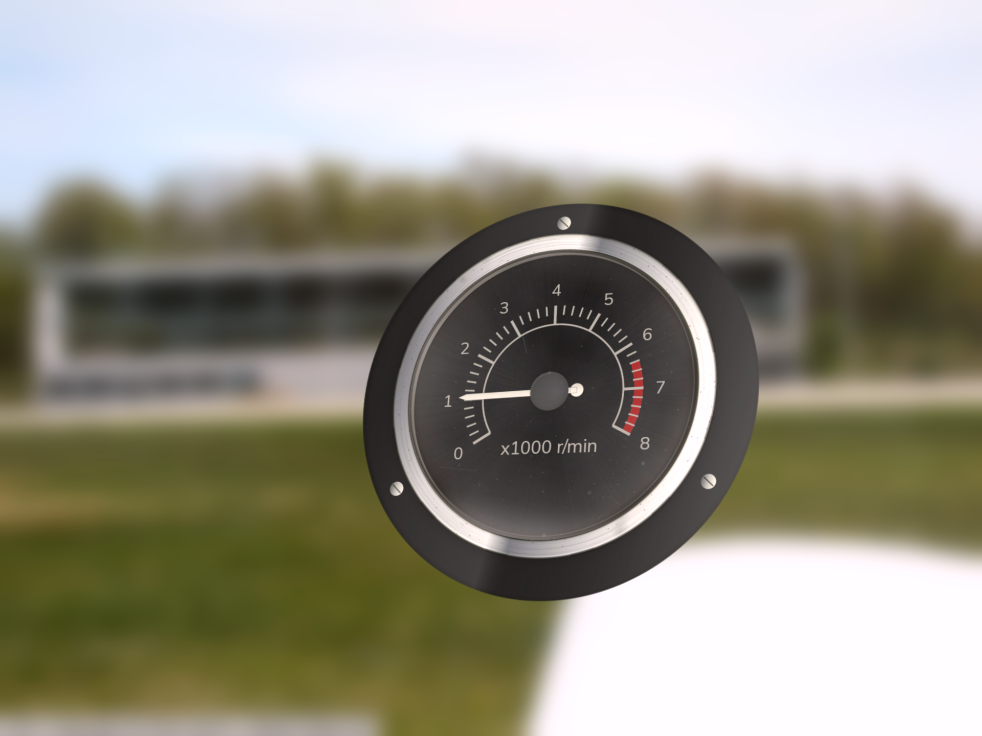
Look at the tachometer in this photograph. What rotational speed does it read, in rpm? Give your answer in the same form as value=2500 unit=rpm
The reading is value=1000 unit=rpm
